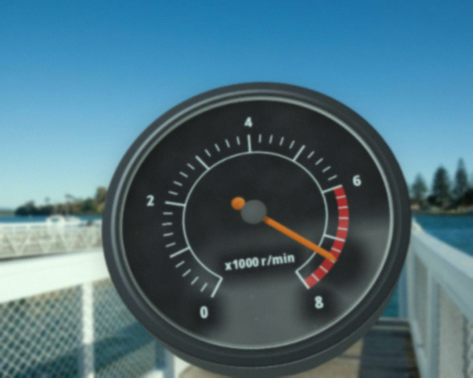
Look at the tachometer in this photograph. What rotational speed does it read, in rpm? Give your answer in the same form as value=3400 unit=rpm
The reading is value=7400 unit=rpm
